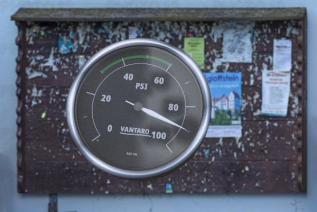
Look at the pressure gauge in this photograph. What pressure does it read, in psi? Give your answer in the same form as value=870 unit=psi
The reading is value=90 unit=psi
